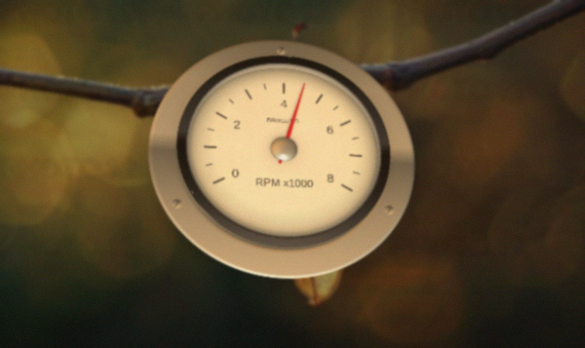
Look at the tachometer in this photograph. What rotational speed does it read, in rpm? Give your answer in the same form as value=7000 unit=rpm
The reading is value=4500 unit=rpm
